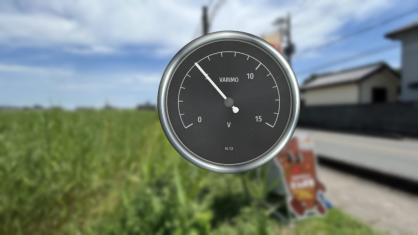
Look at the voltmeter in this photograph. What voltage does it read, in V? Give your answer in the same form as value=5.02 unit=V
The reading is value=5 unit=V
